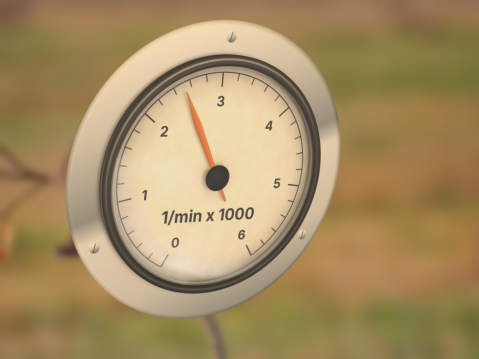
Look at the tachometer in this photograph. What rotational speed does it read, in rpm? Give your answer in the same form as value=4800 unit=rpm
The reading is value=2500 unit=rpm
